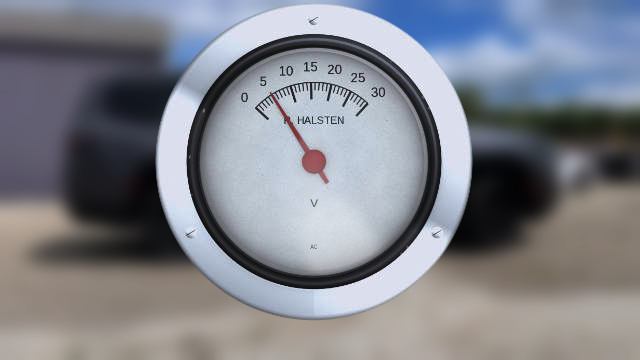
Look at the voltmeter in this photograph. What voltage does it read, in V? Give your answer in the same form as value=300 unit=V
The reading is value=5 unit=V
